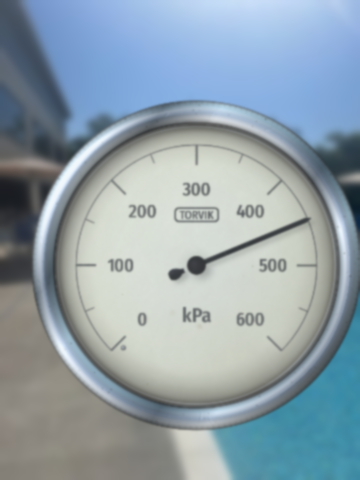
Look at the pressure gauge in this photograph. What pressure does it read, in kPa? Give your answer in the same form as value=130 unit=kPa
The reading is value=450 unit=kPa
